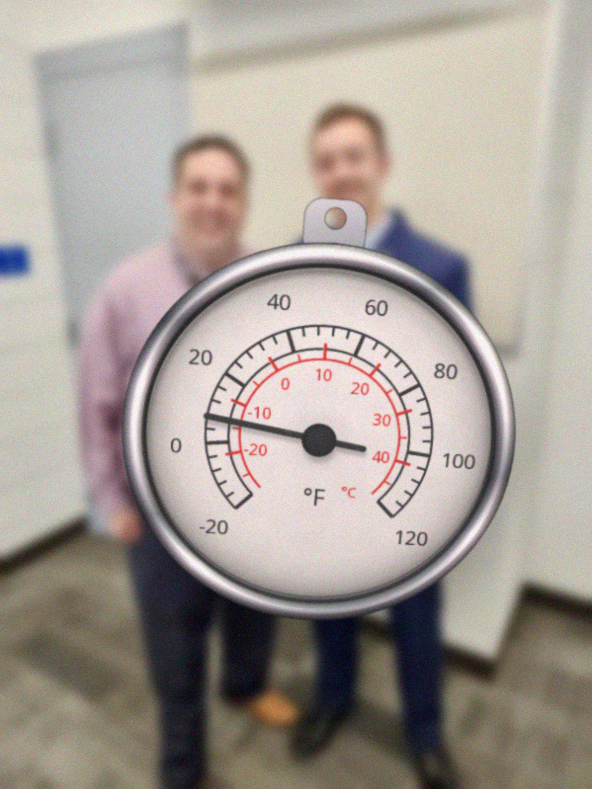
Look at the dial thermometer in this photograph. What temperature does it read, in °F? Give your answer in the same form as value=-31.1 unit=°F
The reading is value=8 unit=°F
